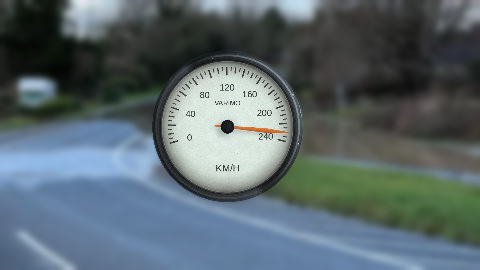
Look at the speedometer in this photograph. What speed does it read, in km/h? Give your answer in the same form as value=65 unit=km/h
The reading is value=230 unit=km/h
